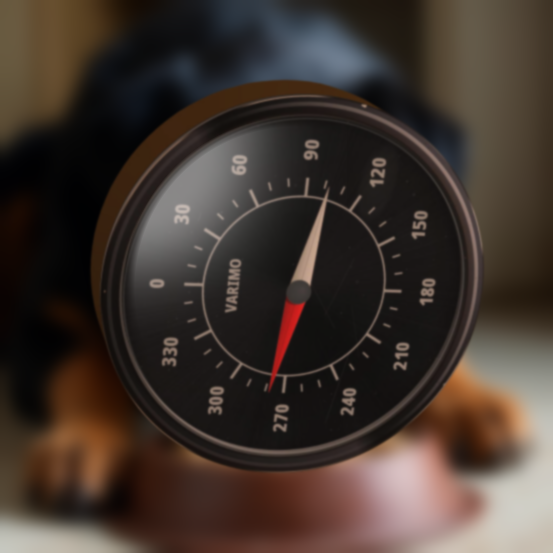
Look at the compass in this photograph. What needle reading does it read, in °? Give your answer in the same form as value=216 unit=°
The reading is value=280 unit=°
